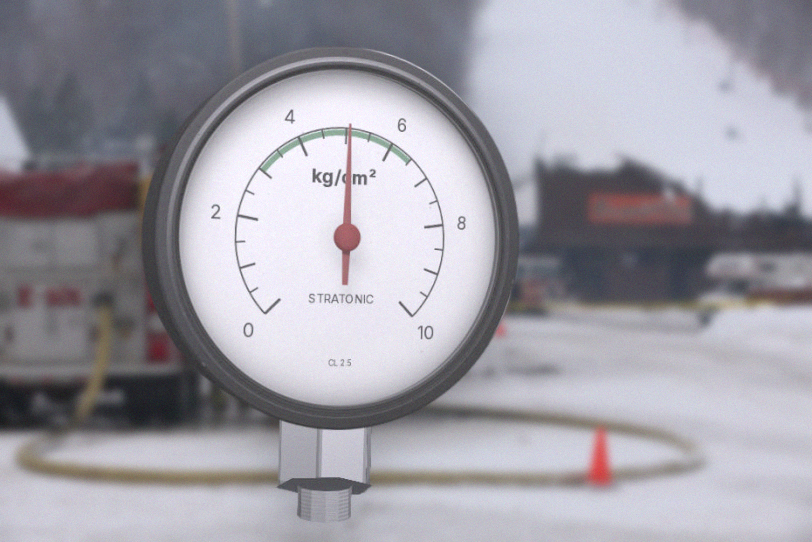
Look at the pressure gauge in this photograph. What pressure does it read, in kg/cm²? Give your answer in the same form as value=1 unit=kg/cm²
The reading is value=5 unit=kg/cm²
